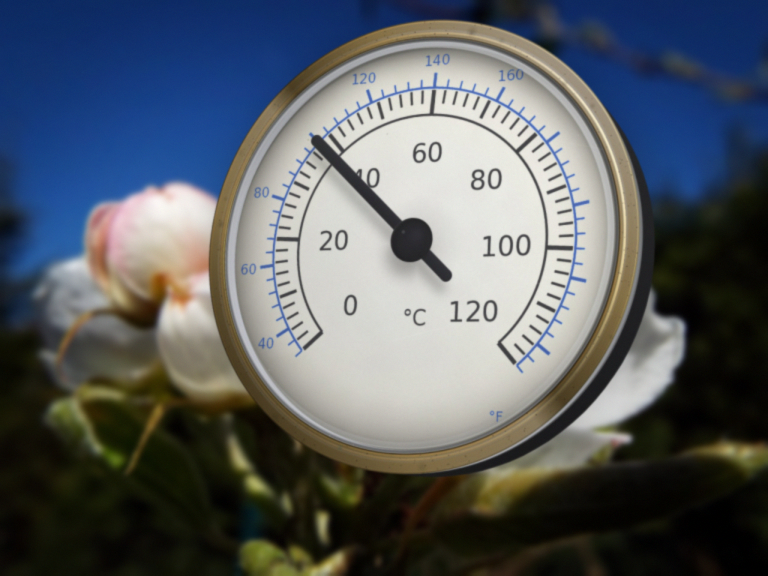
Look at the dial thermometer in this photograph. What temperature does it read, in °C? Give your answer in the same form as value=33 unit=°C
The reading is value=38 unit=°C
